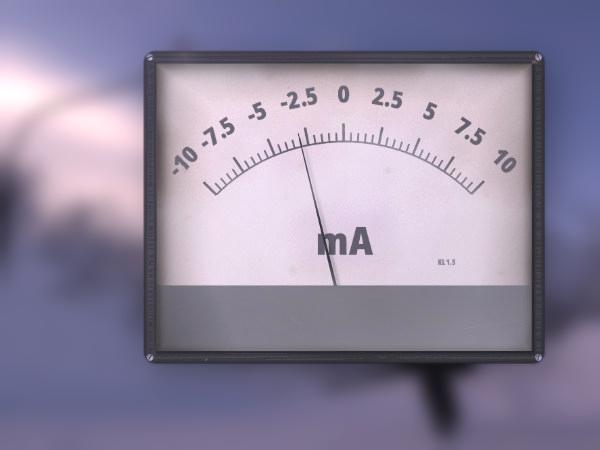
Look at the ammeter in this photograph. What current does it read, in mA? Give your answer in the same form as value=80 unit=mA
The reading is value=-3 unit=mA
